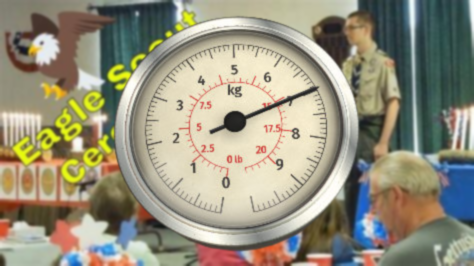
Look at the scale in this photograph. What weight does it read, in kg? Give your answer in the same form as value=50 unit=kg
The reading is value=7 unit=kg
